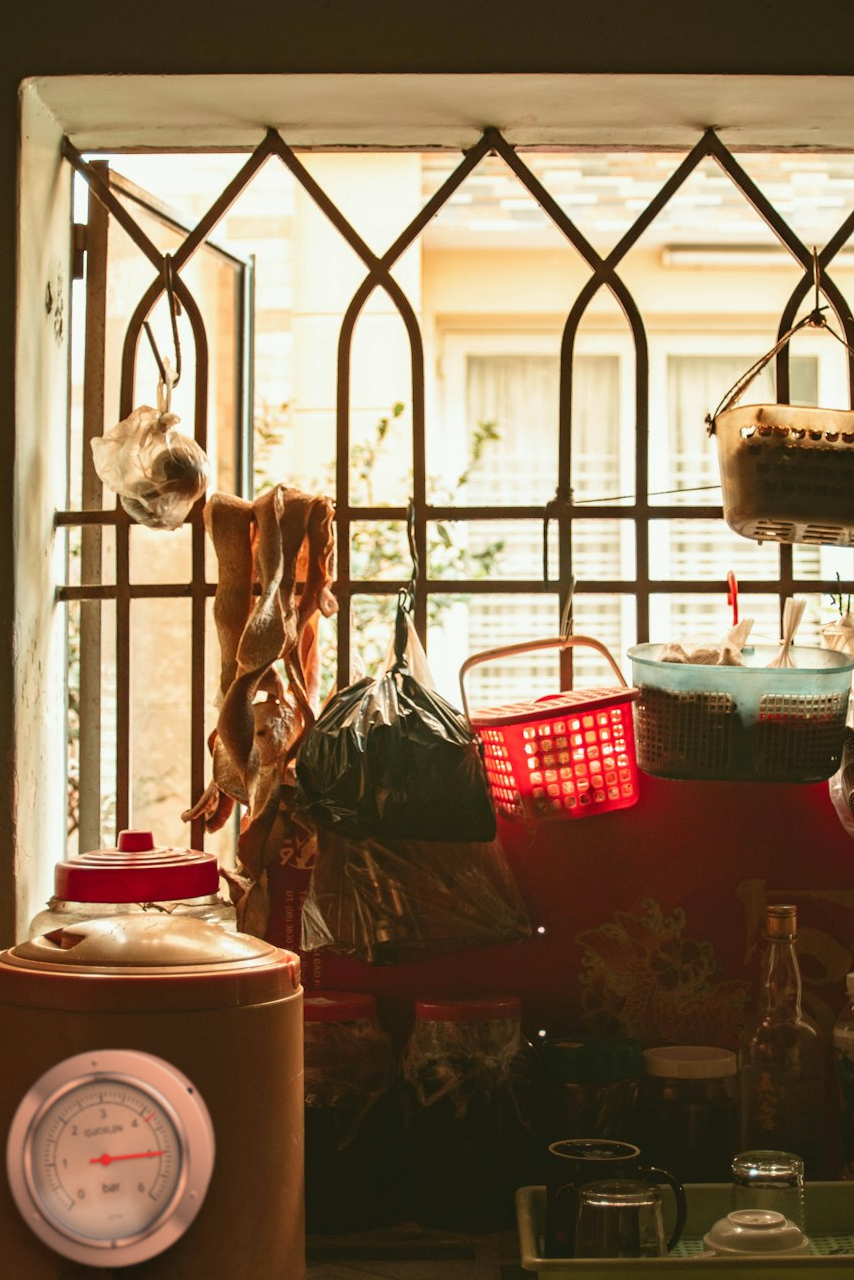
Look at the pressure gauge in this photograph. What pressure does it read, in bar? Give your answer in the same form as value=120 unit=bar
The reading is value=5 unit=bar
